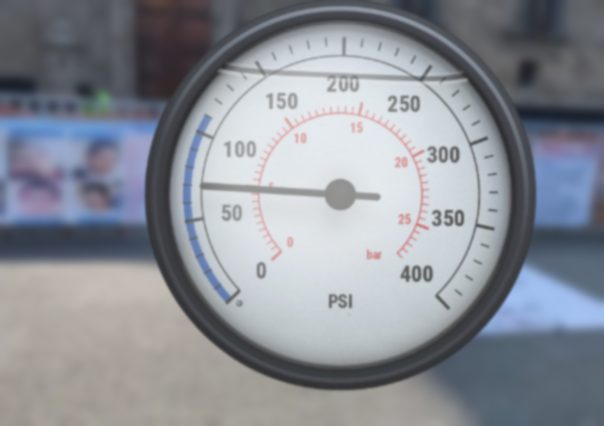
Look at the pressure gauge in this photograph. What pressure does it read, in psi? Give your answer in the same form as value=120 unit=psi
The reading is value=70 unit=psi
